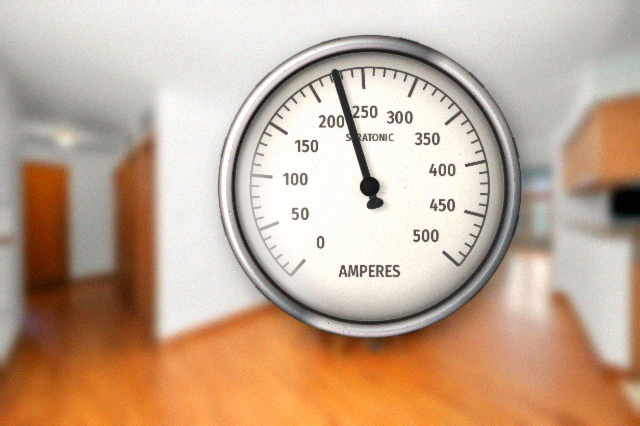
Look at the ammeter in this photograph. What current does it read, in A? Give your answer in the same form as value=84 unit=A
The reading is value=225 unit=A
